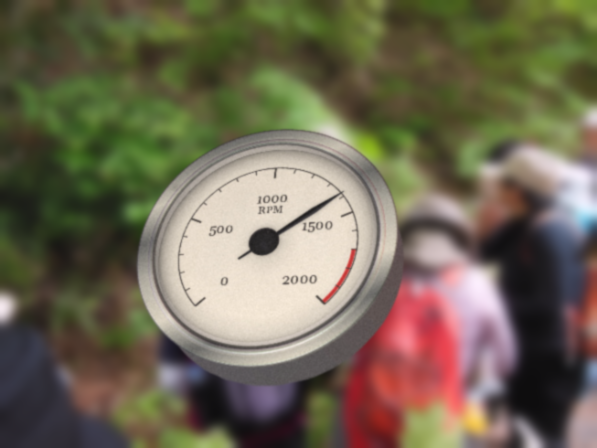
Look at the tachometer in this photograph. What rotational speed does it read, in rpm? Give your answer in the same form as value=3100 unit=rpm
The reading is value=1400 unit=rpm
